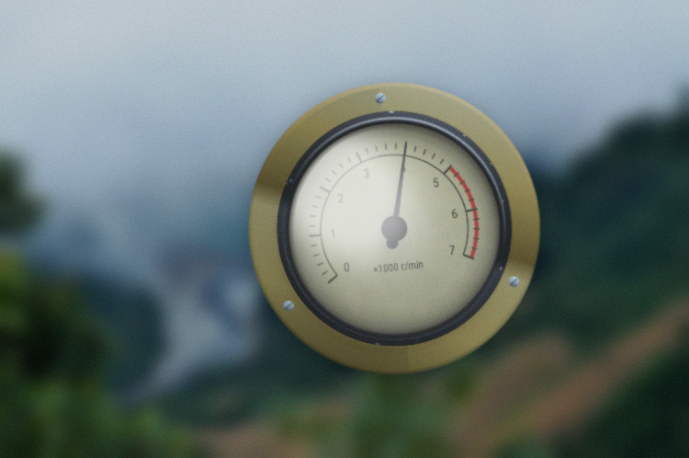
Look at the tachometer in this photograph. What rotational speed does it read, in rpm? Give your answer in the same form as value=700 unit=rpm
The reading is value=4000 unit=rpm
